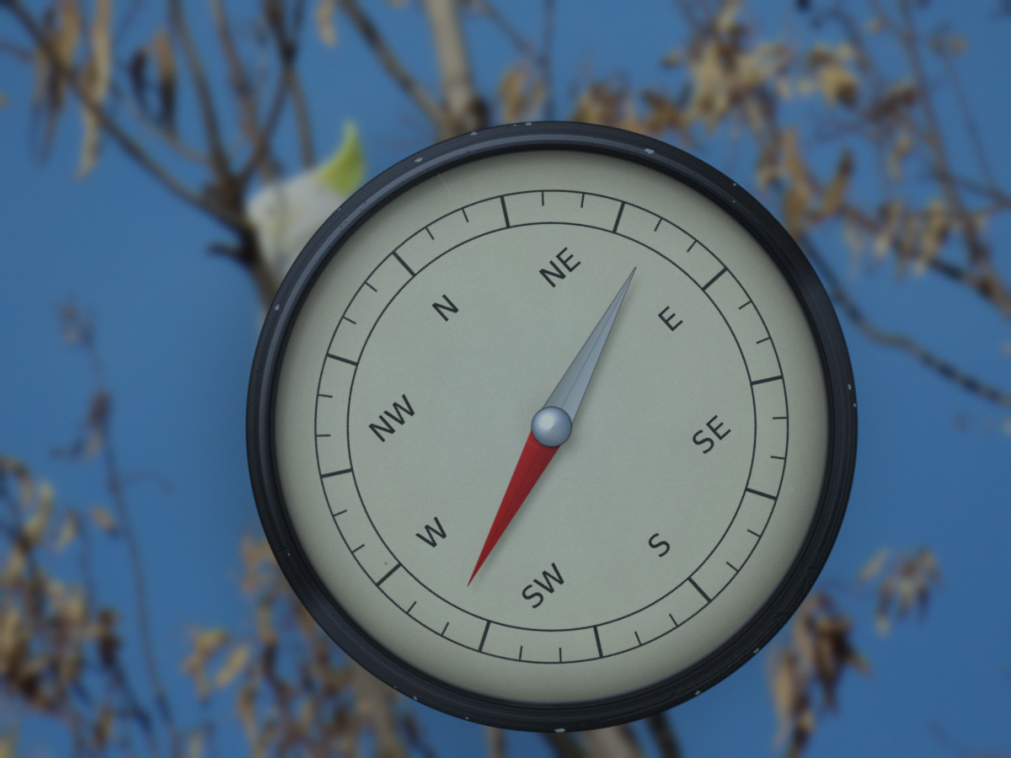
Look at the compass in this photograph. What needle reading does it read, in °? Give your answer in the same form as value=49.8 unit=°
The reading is value=250 unit=°
